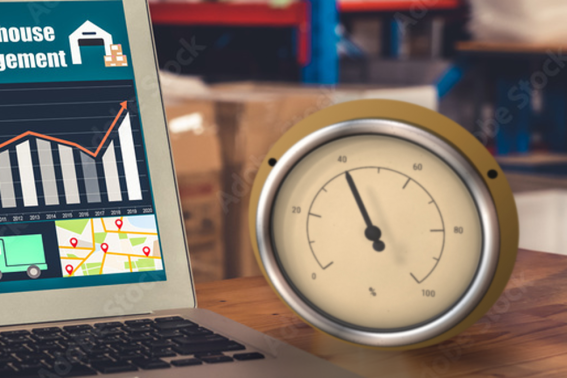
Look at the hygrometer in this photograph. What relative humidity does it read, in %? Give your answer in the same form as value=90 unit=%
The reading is value=40 unit=%
